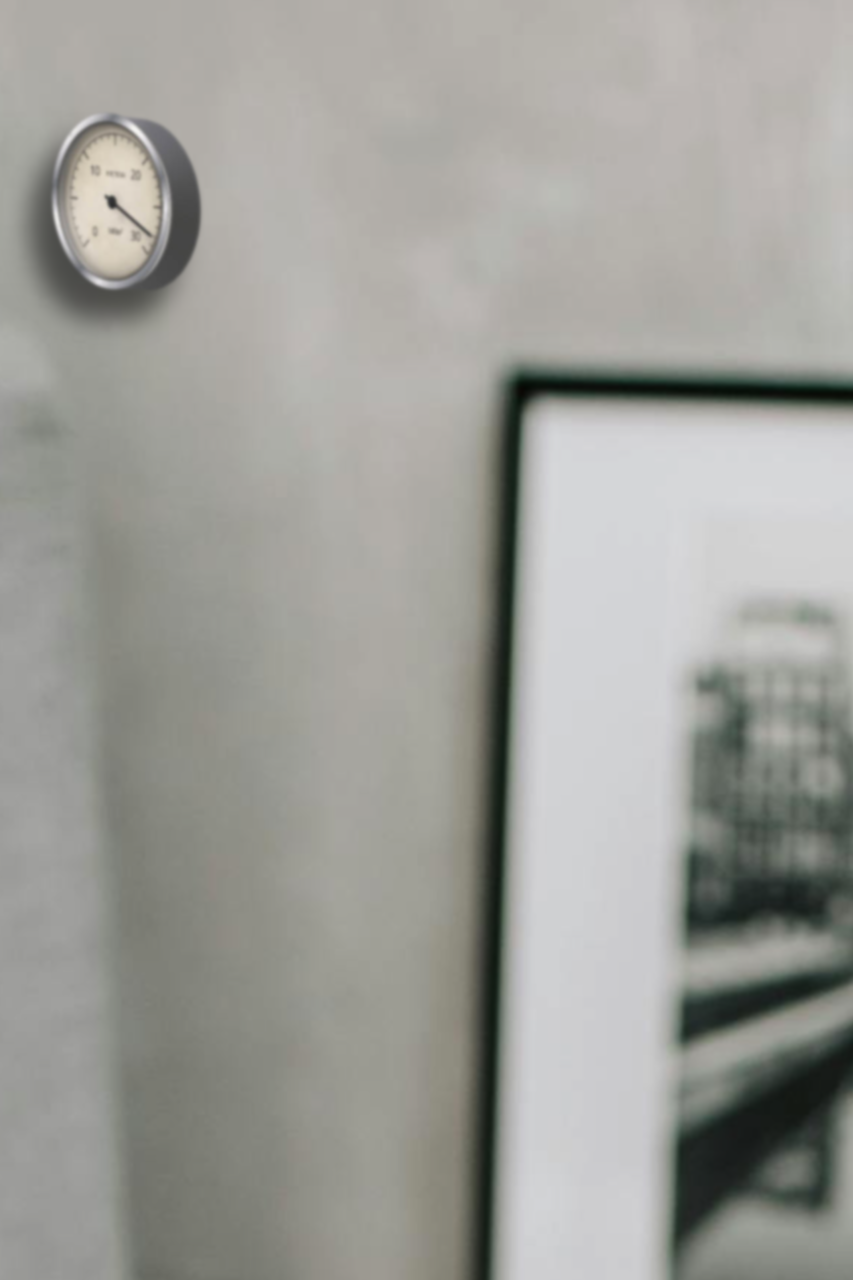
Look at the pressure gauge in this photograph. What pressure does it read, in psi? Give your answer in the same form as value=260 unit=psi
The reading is value=28 unit=psi
